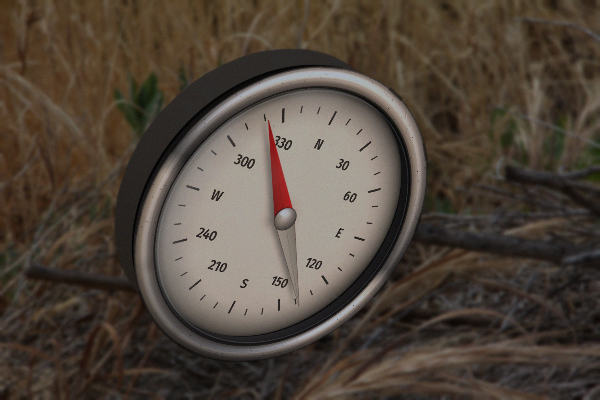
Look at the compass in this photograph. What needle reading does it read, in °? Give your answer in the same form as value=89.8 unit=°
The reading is value=320 unit=°
